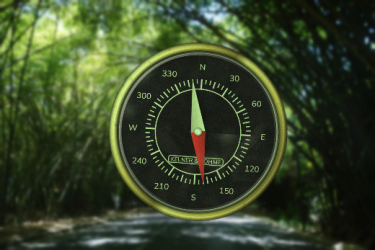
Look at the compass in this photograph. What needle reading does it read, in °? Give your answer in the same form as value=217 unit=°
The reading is value=170 unit=°
